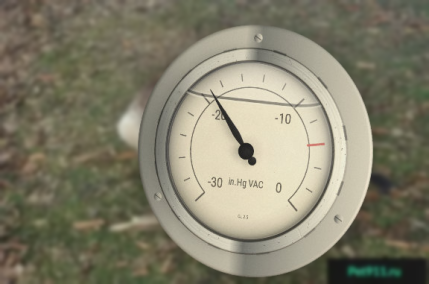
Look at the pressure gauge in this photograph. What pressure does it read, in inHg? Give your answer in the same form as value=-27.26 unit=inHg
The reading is value=-19 unit=inHg
